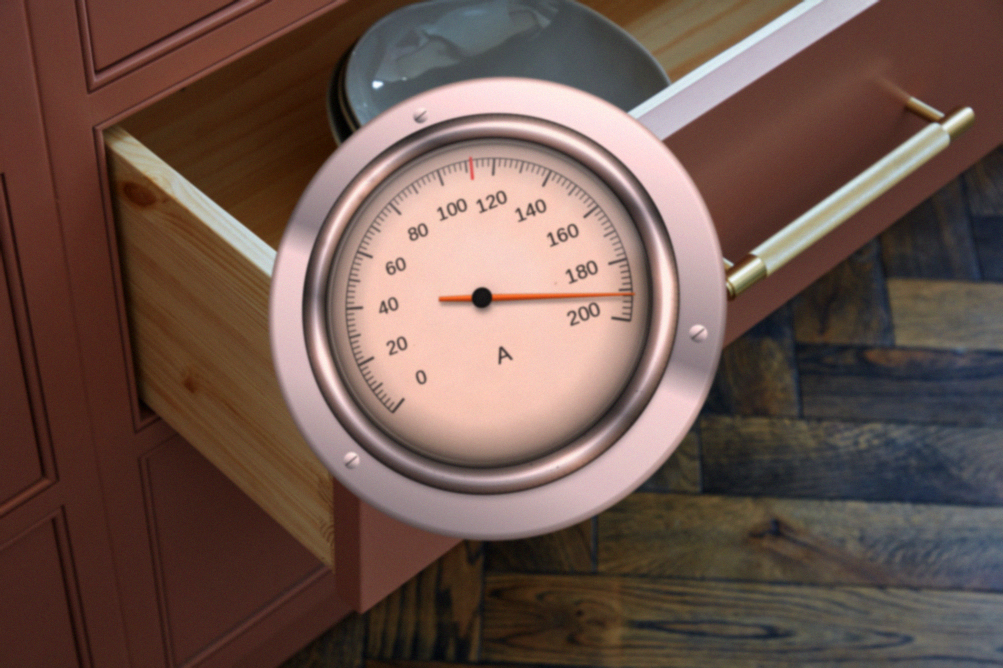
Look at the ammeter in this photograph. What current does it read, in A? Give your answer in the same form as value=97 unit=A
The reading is value=192 unit=A
